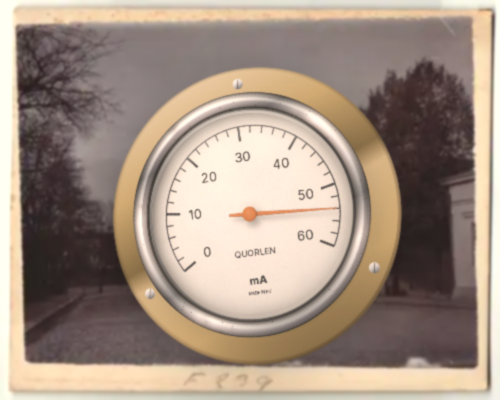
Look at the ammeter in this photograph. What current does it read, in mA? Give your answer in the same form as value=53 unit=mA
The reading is value=54 unit=mA
